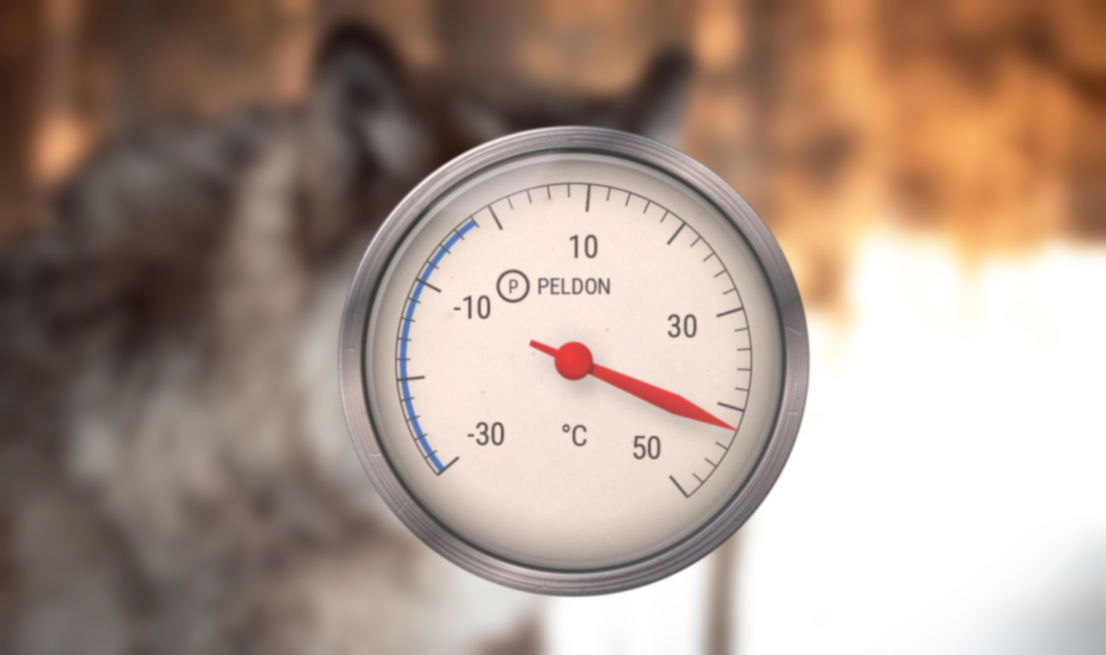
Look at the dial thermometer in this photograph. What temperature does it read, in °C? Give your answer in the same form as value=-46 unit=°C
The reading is value=42 unit=°C
